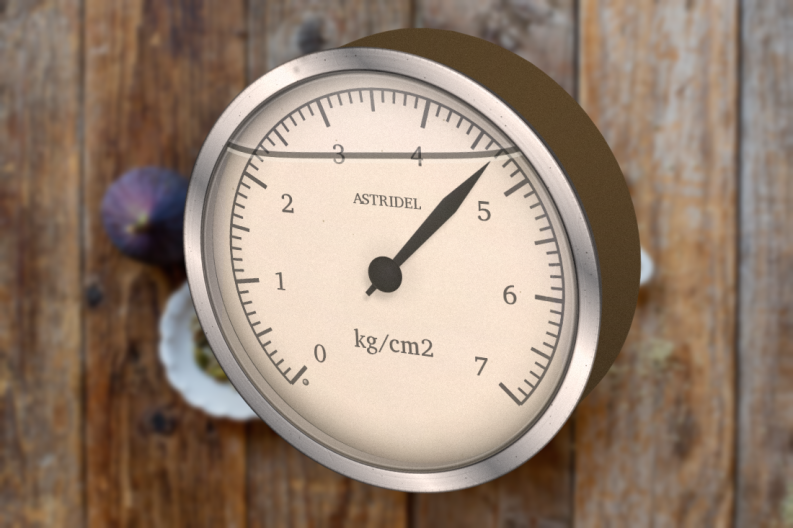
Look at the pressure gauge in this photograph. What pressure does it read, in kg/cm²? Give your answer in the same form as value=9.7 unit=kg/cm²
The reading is value=4.7 unit=kg/cm²
